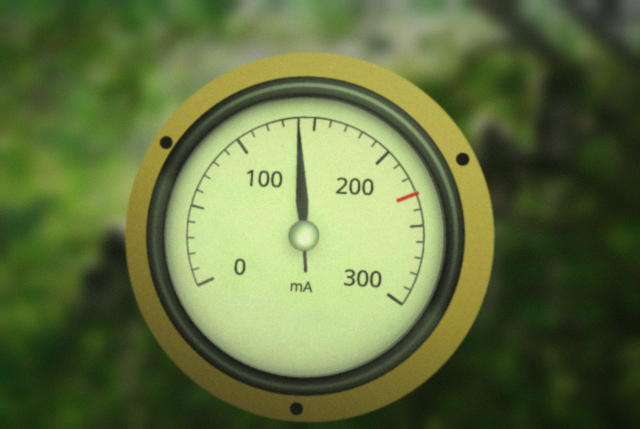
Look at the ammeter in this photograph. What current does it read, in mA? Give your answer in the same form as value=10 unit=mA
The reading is value=140 unit=mA
